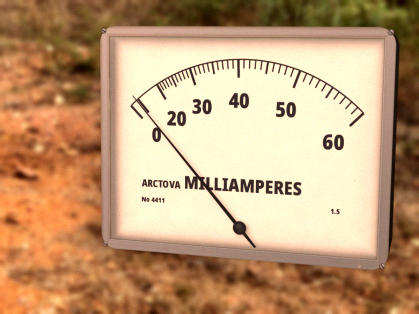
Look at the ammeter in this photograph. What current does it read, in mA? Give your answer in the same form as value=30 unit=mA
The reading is value=10 unit=mA
